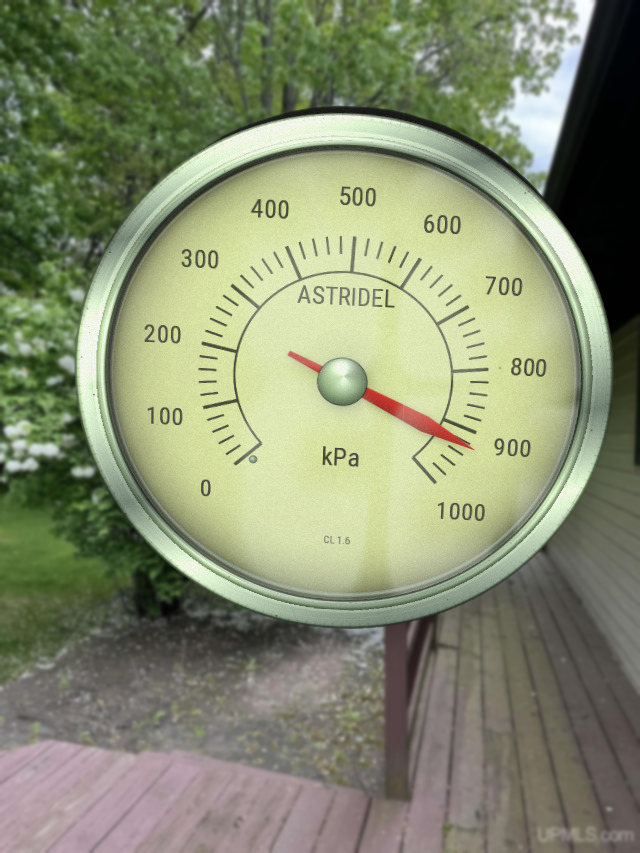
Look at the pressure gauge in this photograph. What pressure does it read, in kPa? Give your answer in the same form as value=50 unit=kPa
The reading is value=920 unit=kPa
